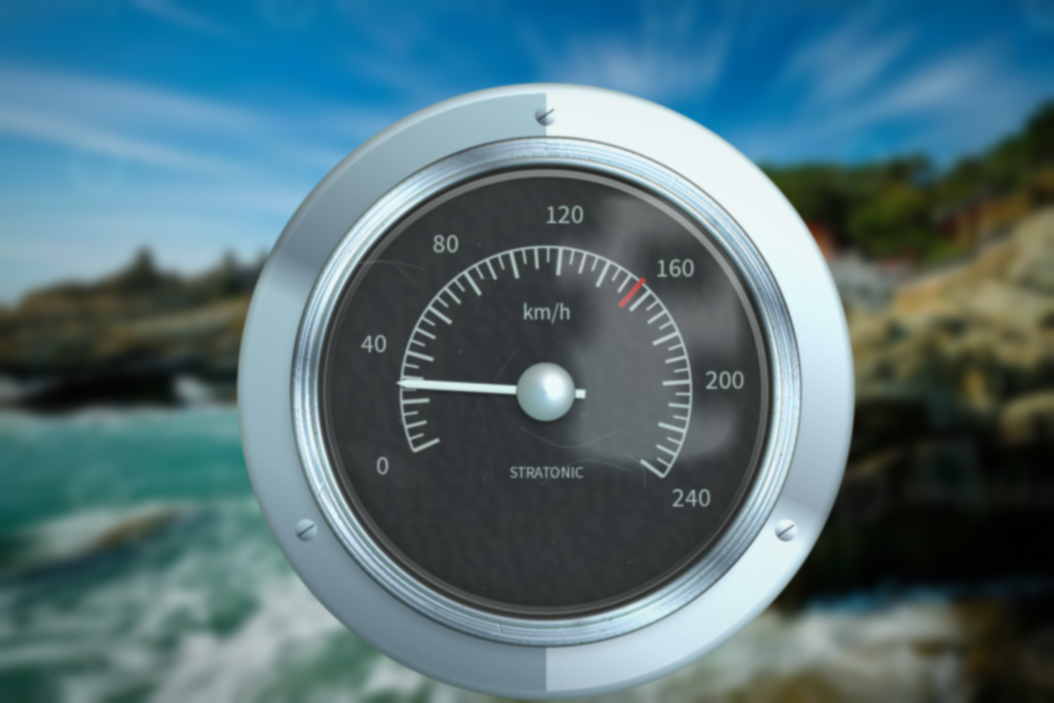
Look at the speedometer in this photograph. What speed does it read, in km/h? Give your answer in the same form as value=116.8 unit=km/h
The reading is value=27.5 unit=km/h
